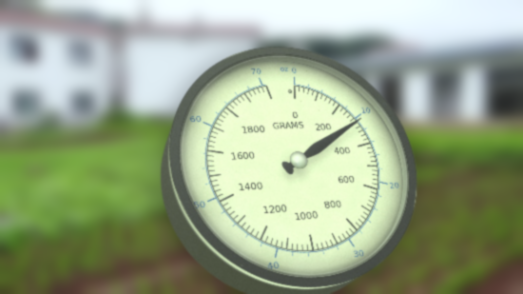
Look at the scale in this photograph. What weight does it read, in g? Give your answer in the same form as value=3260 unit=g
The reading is value=300 unit=g
